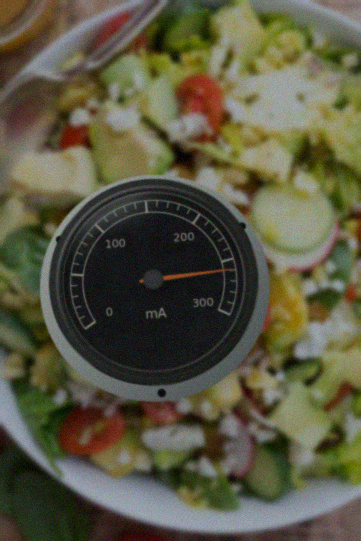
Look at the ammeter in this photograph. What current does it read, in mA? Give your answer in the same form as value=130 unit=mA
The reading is value=260 unit=mA
